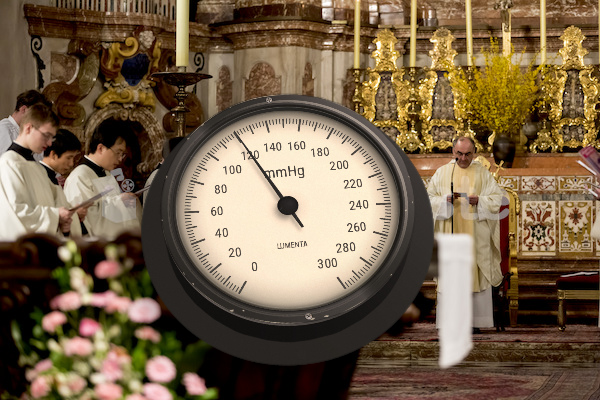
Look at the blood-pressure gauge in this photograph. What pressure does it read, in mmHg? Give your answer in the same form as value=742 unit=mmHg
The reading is value=120 unit=mmHg
